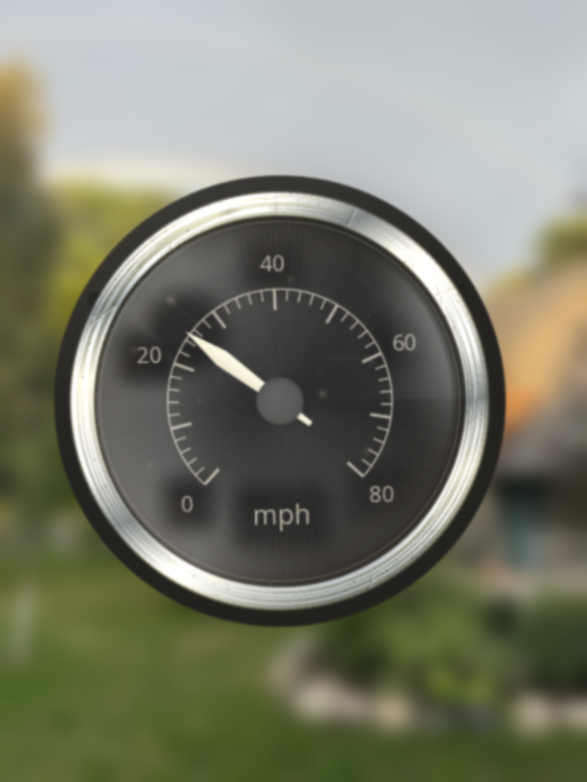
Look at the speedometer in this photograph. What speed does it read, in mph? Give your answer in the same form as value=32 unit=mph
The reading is value=25 unit=mph
